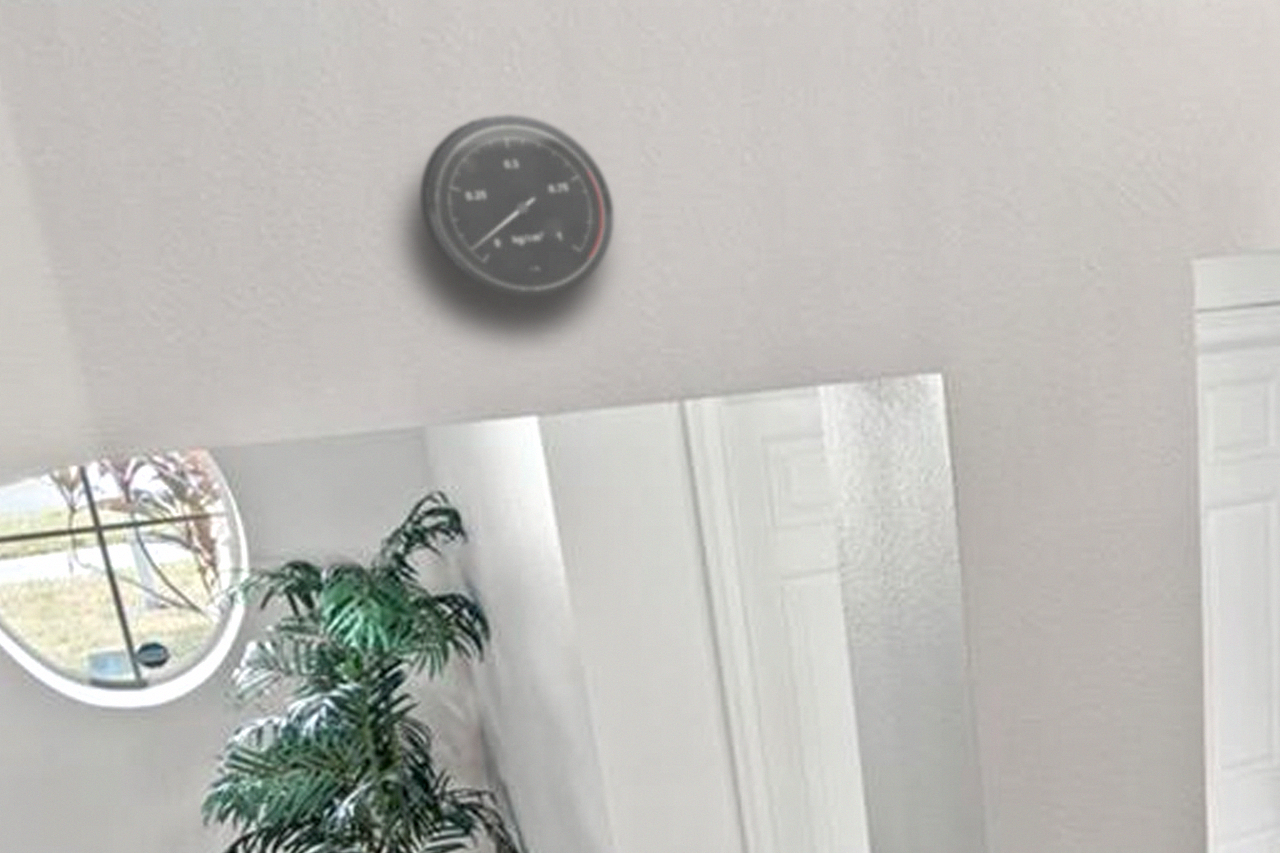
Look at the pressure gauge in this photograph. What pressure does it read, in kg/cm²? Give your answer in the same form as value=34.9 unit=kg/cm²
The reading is value=0.05 unit=kg/cm²
